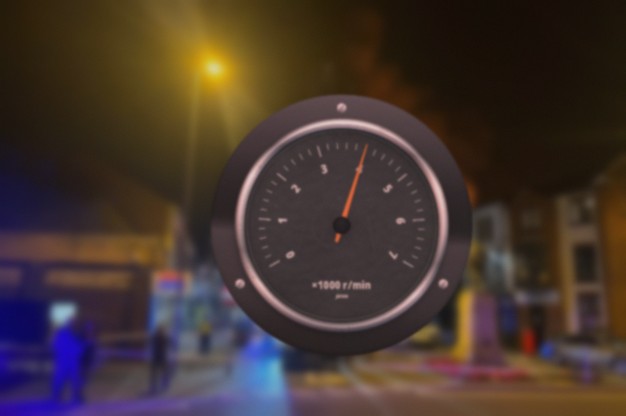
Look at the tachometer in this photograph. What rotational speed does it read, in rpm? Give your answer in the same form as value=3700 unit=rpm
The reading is value=4000 unit=rpm
